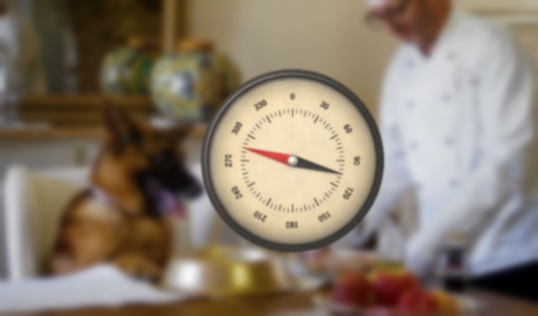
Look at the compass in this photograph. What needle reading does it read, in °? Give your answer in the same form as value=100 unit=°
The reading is value=285 unit=°
